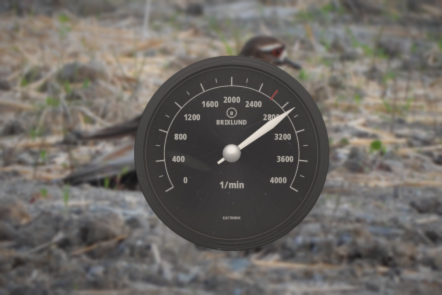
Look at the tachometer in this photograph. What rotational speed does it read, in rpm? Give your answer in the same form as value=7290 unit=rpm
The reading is value=2900 unit=rpm
